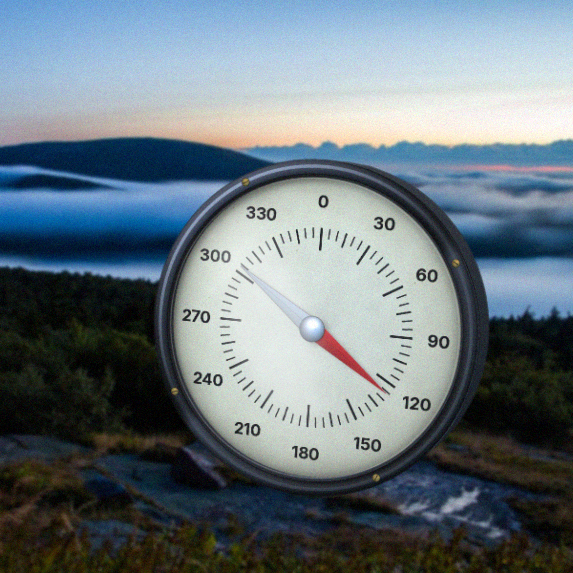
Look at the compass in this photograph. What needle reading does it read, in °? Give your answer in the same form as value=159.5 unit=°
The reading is value=125 unit=°
